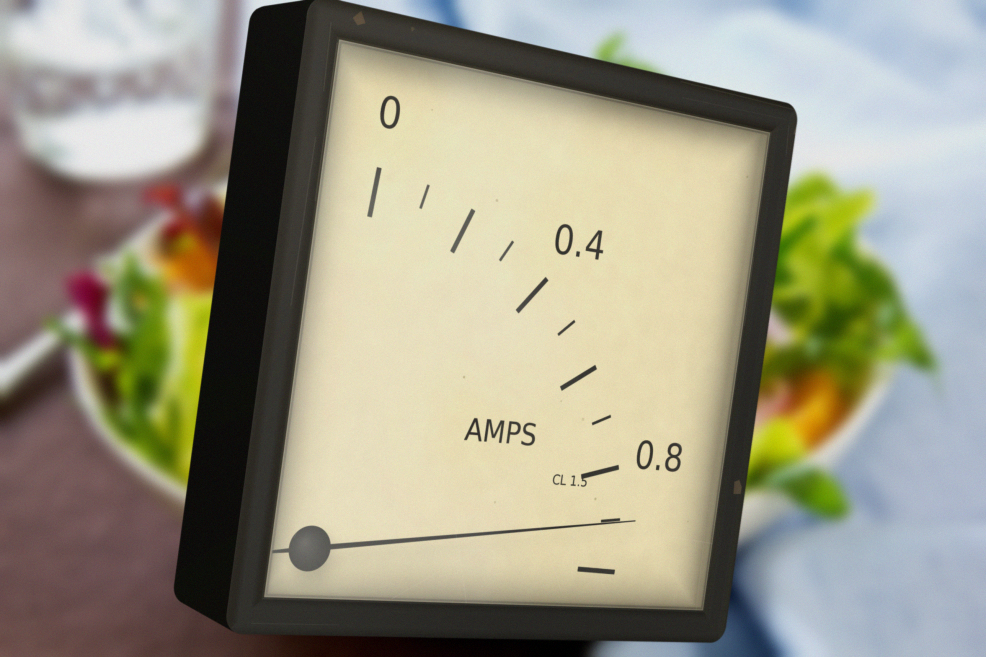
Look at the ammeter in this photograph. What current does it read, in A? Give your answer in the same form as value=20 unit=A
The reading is value=0.9 unit=A
